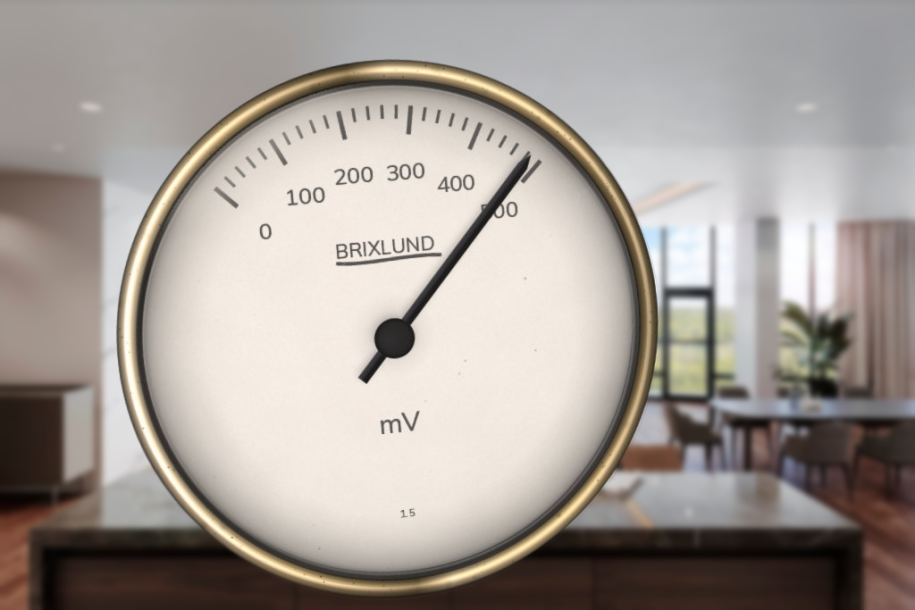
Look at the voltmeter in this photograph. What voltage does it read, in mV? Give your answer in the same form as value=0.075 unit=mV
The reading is value=480 unit=mV
